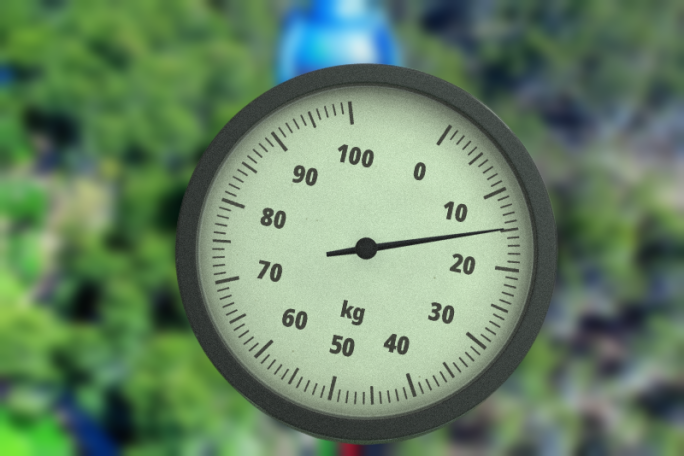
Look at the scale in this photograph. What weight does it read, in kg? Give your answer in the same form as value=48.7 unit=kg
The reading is value=15 unit=kg
